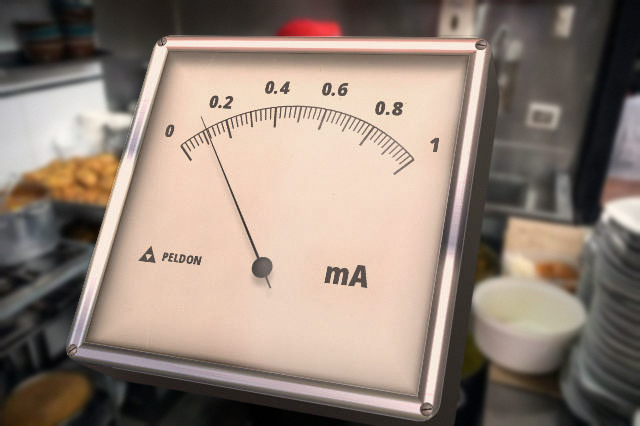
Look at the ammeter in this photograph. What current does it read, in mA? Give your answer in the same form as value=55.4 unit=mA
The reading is value=0.12 unit=mA
